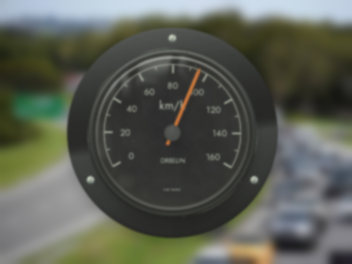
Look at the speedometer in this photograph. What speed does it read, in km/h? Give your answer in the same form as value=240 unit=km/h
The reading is value=95 unit=km/h
